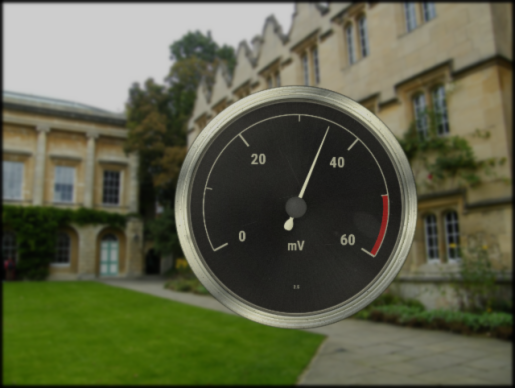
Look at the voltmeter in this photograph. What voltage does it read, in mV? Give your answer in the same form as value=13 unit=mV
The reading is value=35 unit=mV
